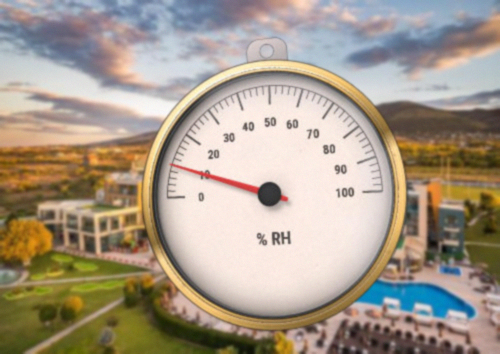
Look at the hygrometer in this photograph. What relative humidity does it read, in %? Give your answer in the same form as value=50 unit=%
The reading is value=10 unit=%
